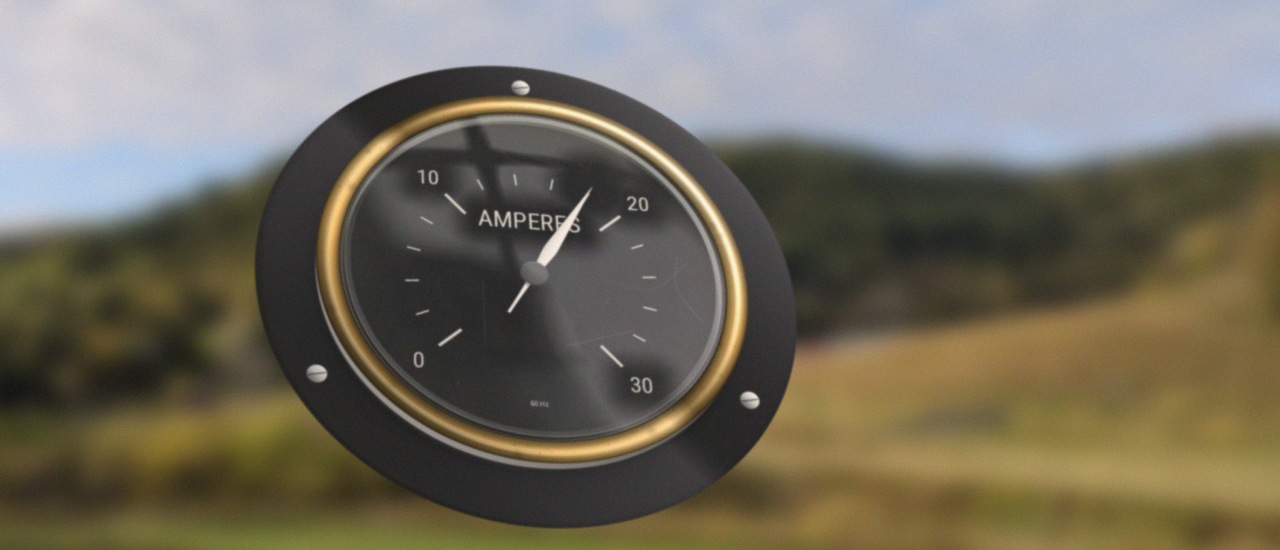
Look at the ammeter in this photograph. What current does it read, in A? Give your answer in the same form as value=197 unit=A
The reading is value=18 unit=A
